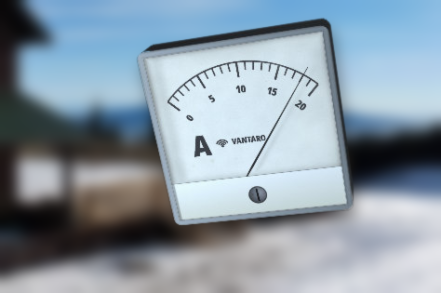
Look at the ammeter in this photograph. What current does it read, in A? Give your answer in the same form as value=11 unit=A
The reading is value=18 unit=A
